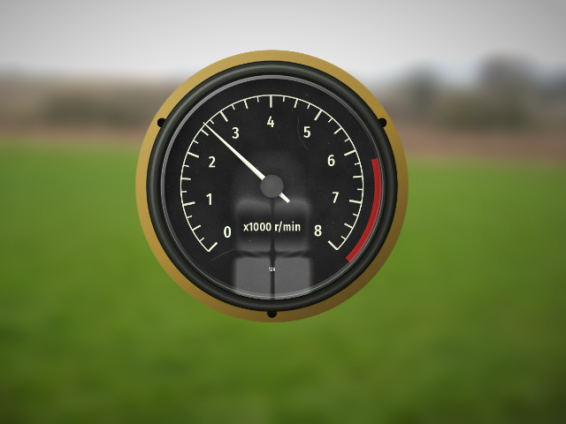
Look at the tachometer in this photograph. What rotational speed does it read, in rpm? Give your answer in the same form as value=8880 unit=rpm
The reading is value=2625 unit=rpm
